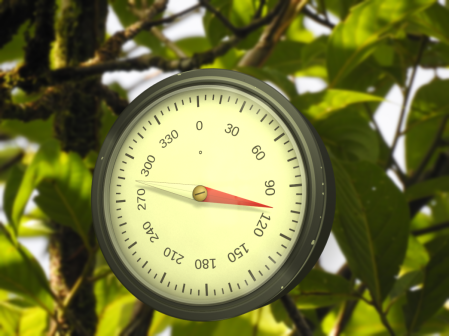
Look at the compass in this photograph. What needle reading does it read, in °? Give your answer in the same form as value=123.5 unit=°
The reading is value=105 unit=°
